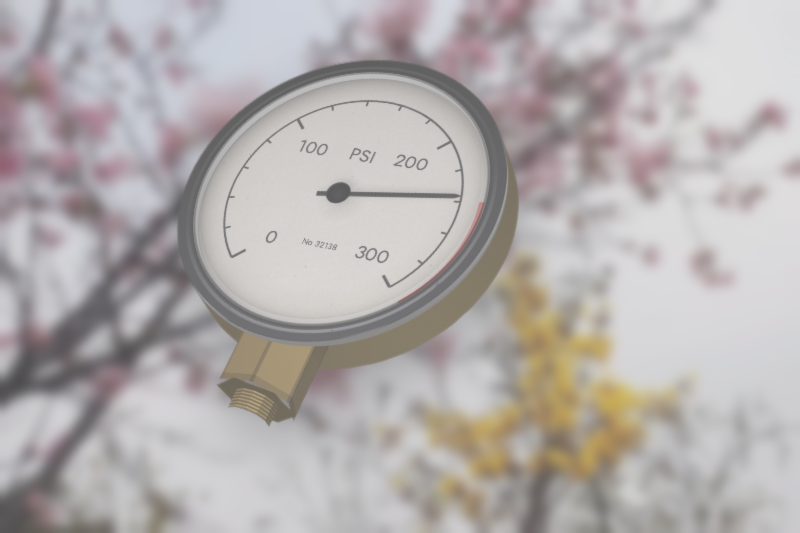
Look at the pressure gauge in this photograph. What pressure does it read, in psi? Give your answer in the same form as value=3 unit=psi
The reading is value=240 unit=psi
